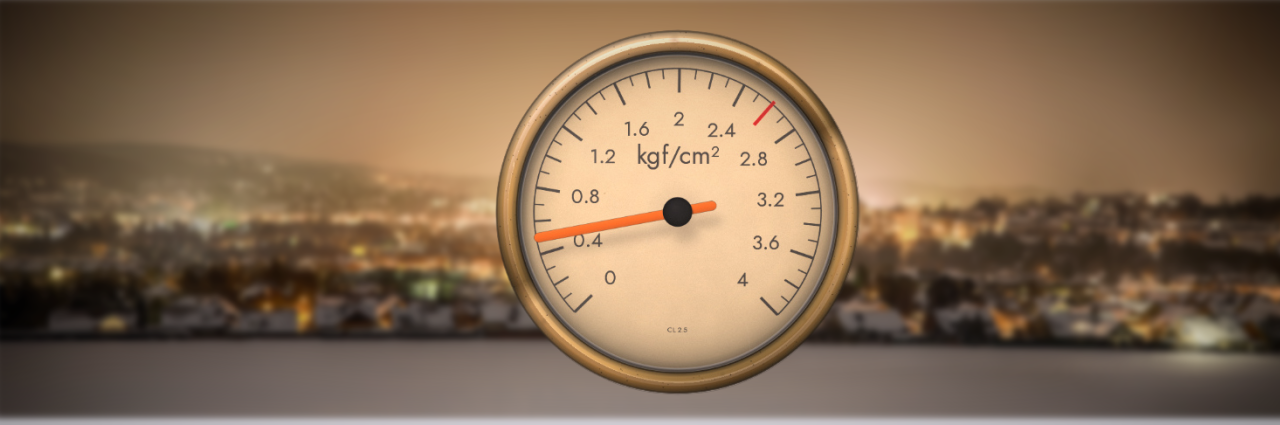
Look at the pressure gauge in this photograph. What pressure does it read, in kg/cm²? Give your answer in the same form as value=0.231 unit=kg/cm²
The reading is value=0.5 unit=kg/cm²
